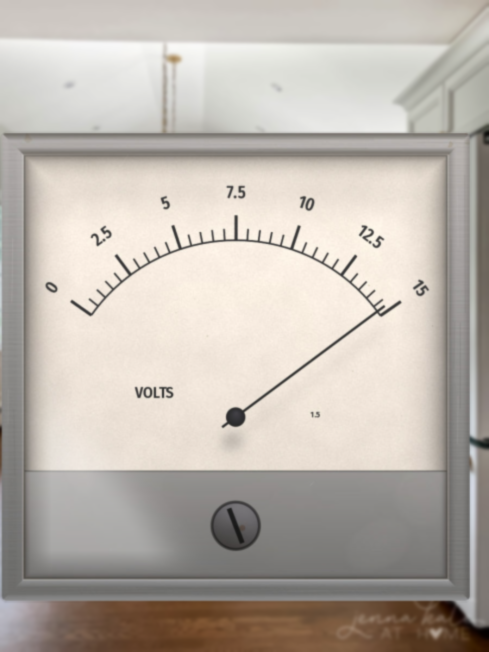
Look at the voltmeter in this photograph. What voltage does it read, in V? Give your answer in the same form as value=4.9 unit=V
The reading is value=14.75 unit=V
